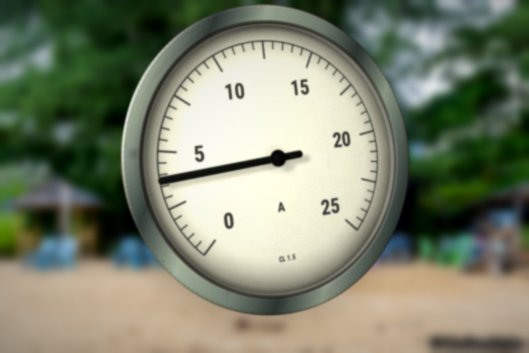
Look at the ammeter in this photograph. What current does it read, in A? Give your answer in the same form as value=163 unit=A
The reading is value=3.75 unit=A
